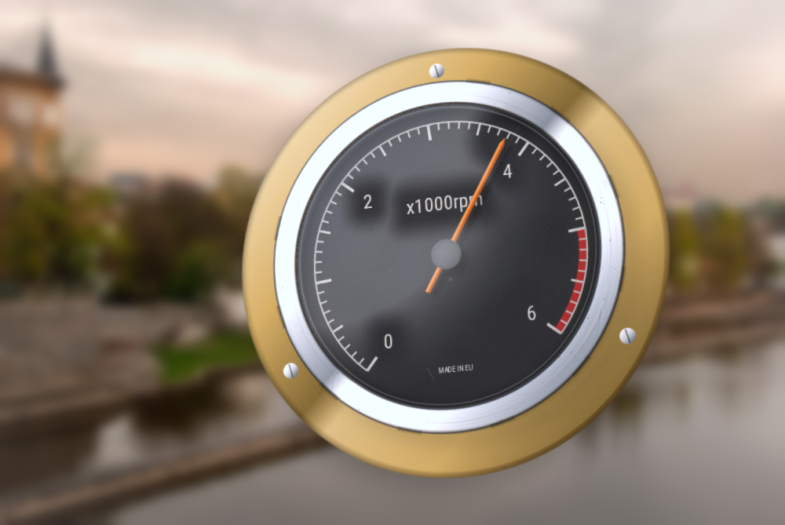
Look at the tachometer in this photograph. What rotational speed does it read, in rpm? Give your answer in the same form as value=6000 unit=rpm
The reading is value=3800 unit=rpm
